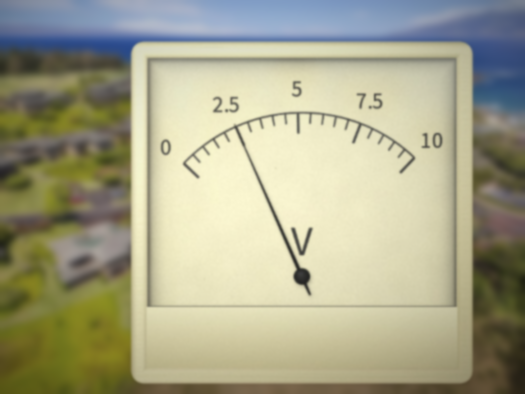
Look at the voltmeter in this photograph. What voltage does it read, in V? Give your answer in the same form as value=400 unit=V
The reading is value=2.5 unit=V
